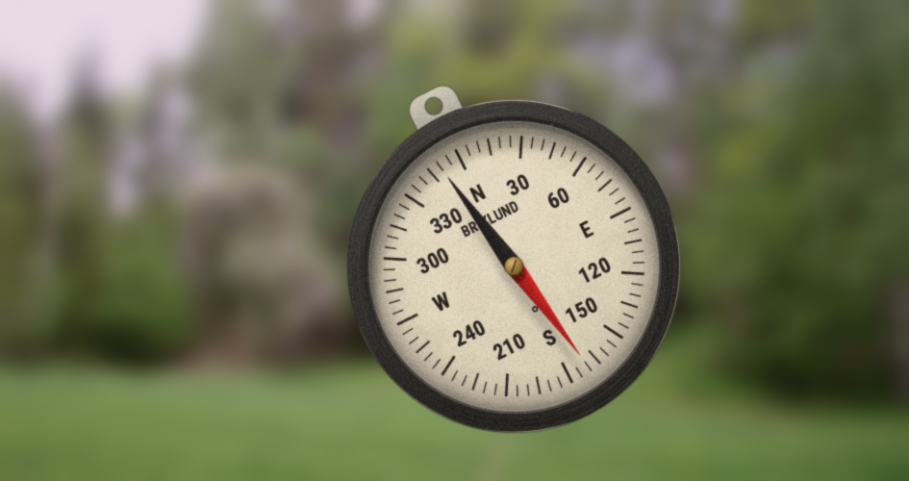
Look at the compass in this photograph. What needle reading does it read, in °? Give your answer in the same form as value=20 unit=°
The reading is value=170 unit=°
